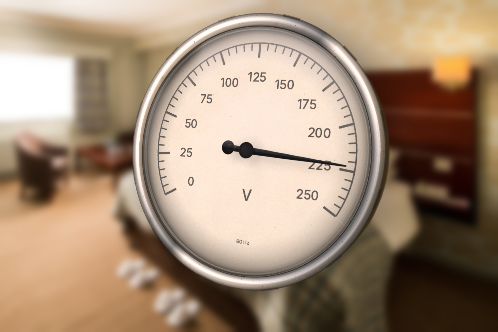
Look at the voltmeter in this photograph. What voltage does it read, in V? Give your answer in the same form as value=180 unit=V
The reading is value=222.5 unit=V
